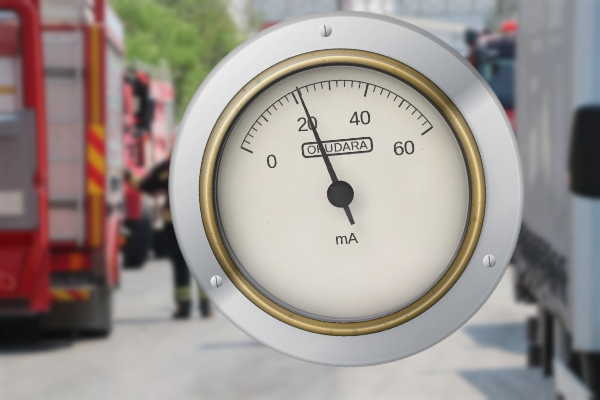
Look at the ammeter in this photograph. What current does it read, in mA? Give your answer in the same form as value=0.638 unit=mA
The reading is value=22 unit=mA
